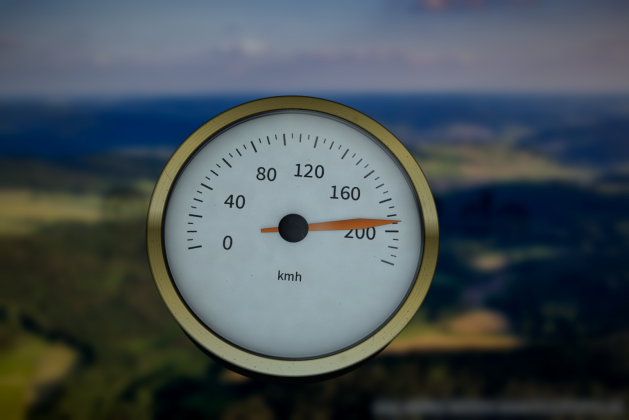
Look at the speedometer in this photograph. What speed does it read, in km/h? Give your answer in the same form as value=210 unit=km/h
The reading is value=195 unit=km/h
